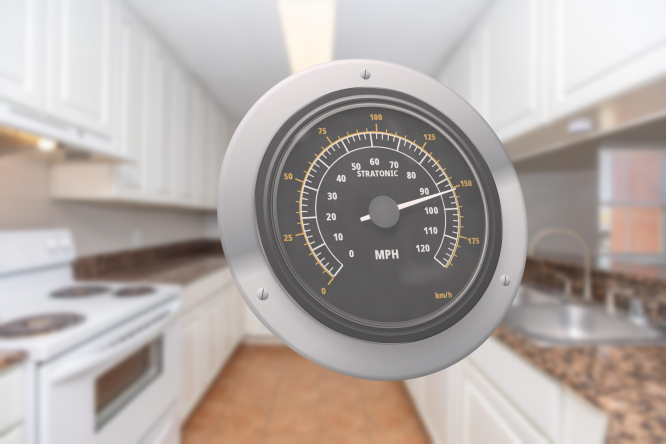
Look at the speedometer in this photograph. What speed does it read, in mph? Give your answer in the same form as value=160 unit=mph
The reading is value=94 unit=mph
